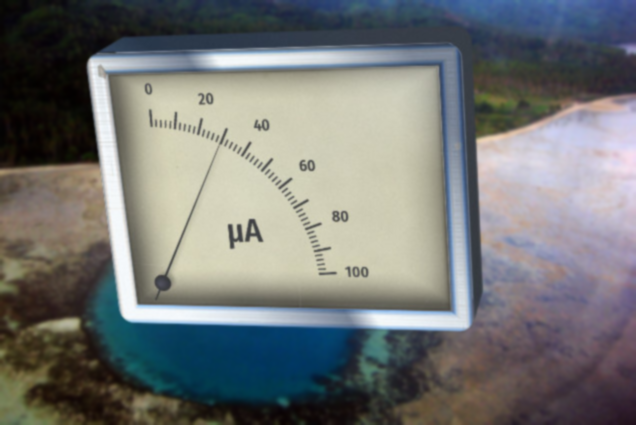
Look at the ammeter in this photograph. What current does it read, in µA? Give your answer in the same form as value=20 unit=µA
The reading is value=30 unit=µA
